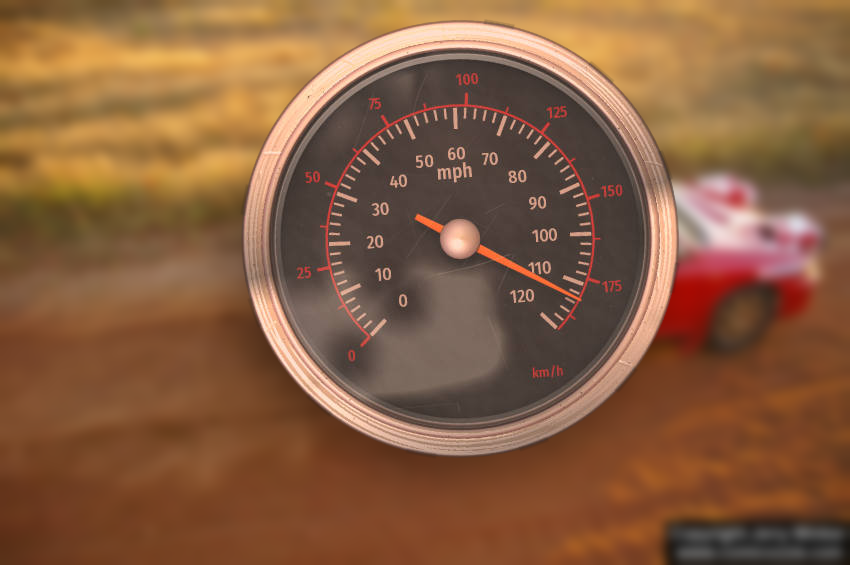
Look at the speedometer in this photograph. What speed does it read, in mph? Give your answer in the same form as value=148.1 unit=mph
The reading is value=113 unit=mph
